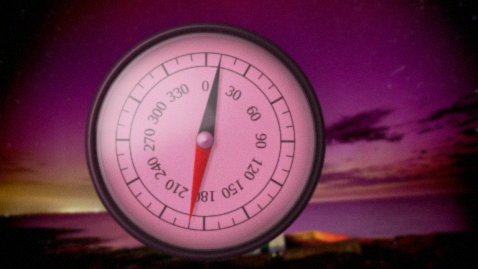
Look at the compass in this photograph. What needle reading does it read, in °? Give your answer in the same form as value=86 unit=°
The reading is value=190 unit=°
